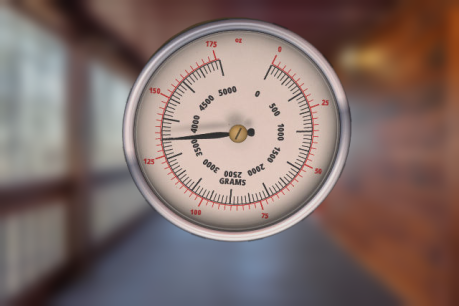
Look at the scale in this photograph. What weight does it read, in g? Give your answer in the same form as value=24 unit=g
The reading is value=3750 unit=g
